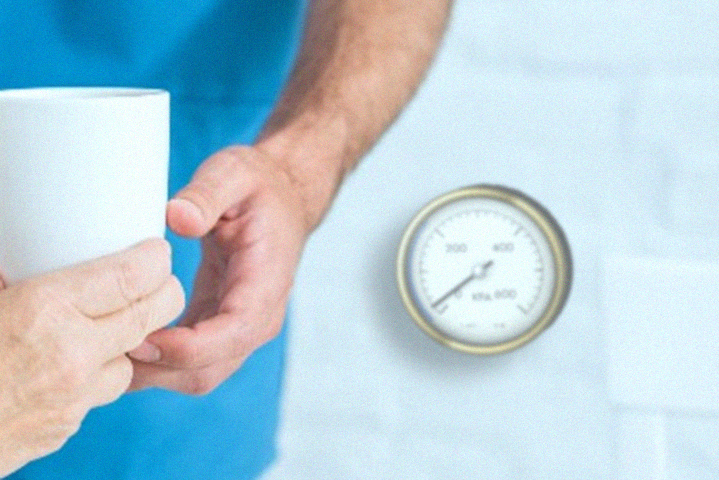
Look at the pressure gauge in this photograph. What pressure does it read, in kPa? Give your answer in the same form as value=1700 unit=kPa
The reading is value=20 unit=kPa
